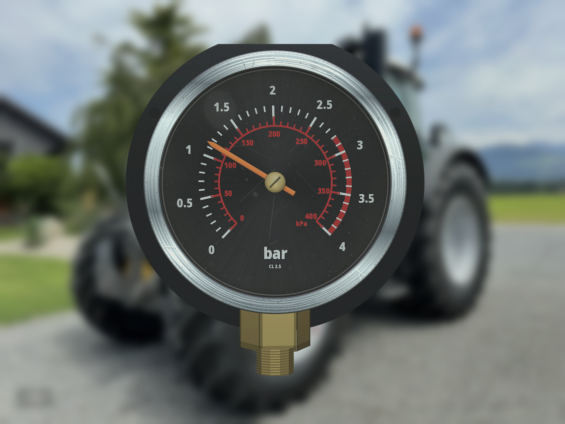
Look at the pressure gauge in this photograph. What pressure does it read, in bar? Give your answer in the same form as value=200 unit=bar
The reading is value=1.15 unit=bar
